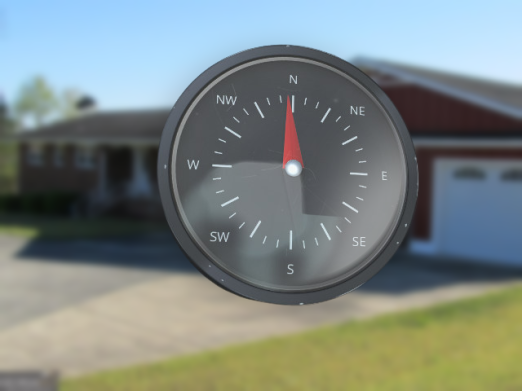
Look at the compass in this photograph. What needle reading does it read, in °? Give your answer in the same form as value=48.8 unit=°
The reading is value=355 unit=°
